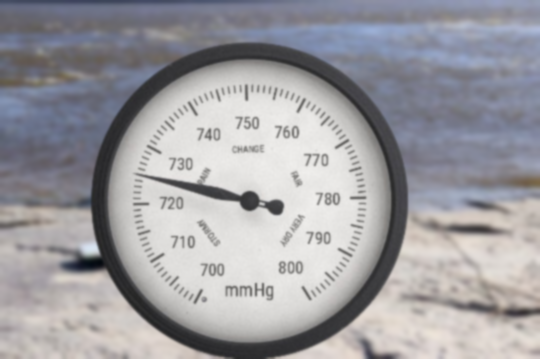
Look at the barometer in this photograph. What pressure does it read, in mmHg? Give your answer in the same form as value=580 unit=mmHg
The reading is value=725 unit=mmHg
